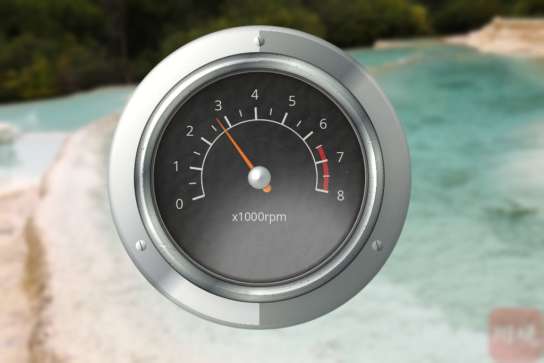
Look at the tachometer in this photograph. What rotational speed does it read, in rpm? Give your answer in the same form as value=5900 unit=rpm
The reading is value=2750 unit=rpm
